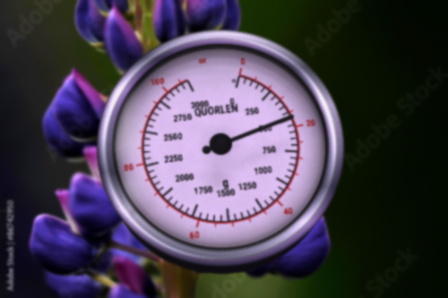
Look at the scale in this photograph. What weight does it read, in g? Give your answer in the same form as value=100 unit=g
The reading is value=500 unit=g
